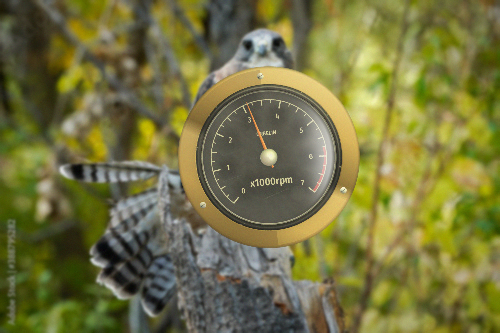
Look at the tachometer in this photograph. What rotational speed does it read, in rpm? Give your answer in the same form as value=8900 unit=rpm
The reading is value=3125 unit=rpm
